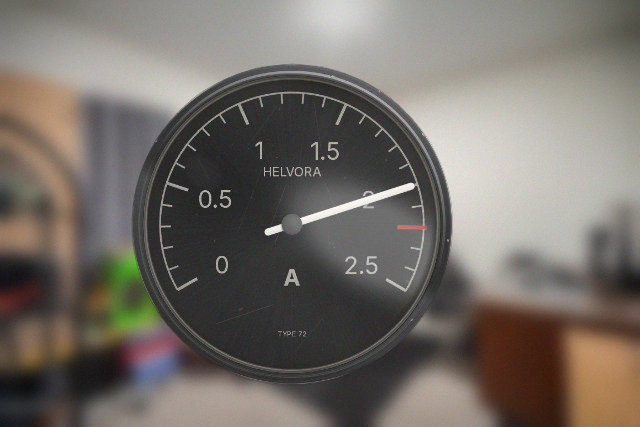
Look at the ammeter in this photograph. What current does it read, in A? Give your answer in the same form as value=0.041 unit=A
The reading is value=2 unit=A
